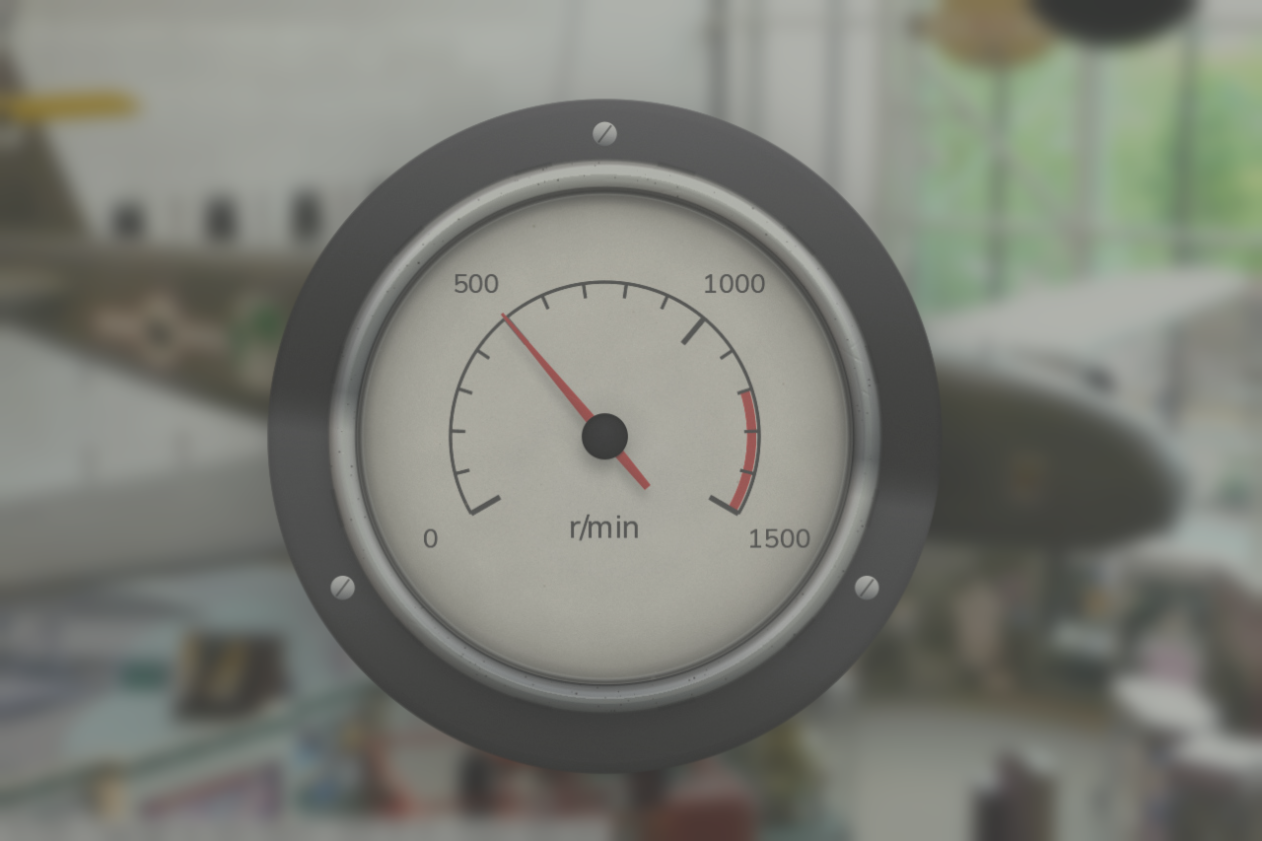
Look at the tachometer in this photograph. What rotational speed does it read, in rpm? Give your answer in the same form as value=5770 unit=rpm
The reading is value=500 unit=rpm
